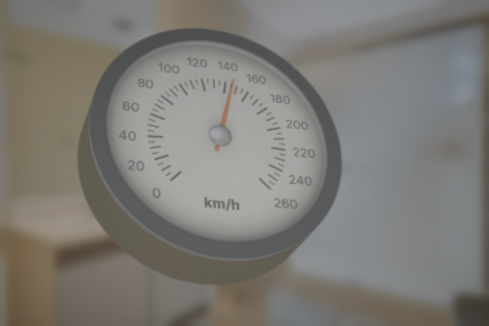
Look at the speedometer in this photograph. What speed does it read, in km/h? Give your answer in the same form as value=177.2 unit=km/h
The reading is value=145 unit=km/h
